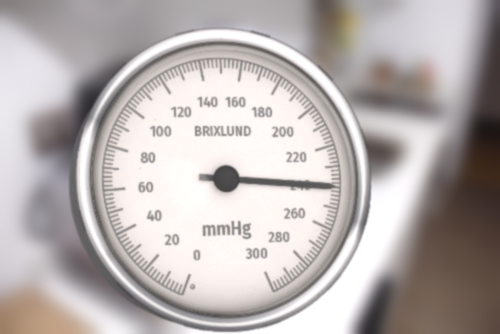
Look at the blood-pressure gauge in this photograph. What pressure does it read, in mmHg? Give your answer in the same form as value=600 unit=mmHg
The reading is value=240 unit=mmHg
